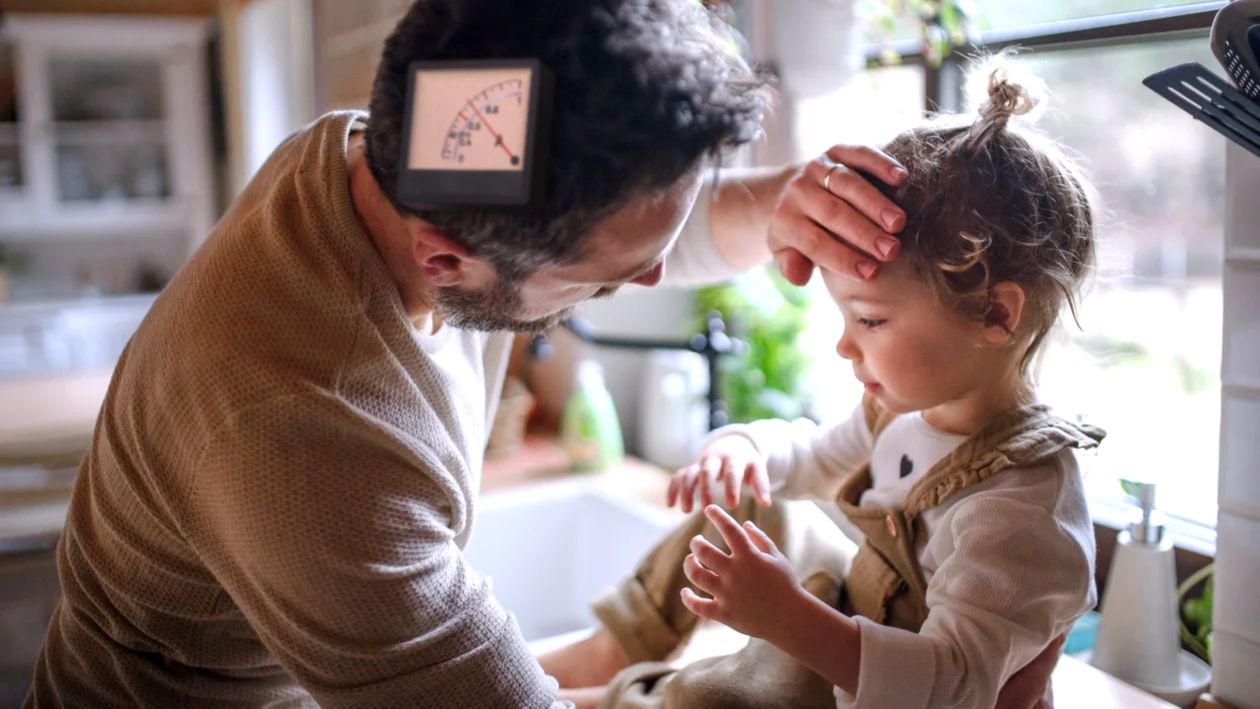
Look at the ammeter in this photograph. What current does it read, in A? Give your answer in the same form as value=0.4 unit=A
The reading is value=0.7 unit=A
